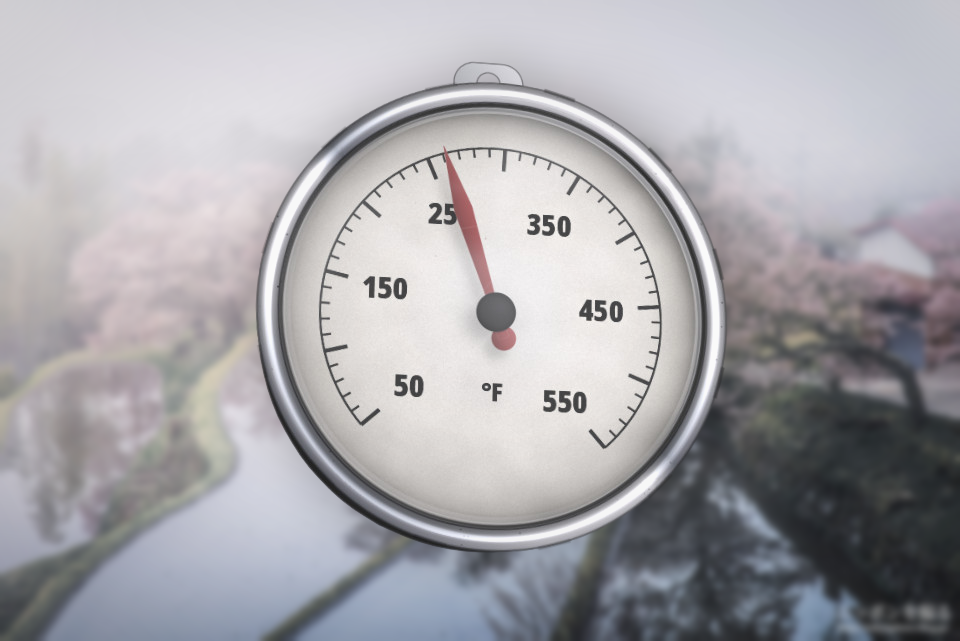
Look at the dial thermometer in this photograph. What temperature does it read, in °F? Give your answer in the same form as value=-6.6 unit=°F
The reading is value=260 unit=°F
